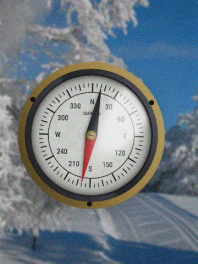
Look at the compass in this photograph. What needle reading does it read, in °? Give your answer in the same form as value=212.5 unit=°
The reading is value=190 unit=°
